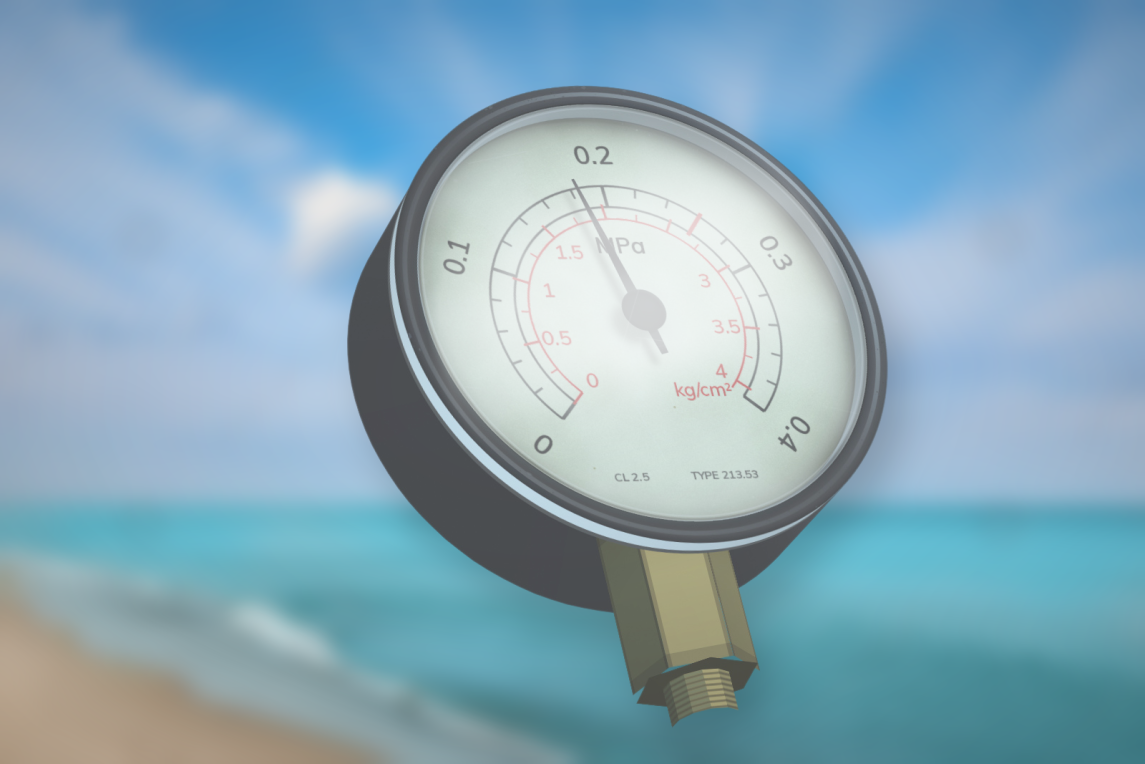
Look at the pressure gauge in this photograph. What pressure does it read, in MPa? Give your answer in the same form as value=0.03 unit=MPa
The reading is value=0.18 unit=MPa
